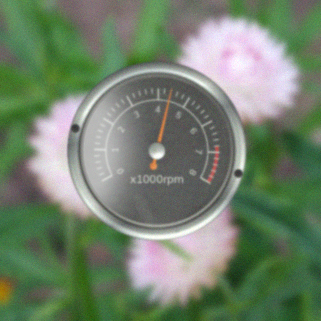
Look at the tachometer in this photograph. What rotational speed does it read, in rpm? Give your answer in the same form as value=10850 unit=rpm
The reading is value=4400 unit=rpm
